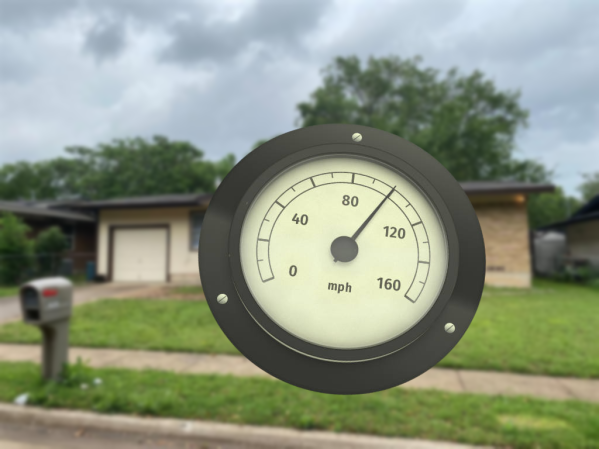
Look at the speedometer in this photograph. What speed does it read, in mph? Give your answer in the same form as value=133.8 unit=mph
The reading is value=100 unit=mph
